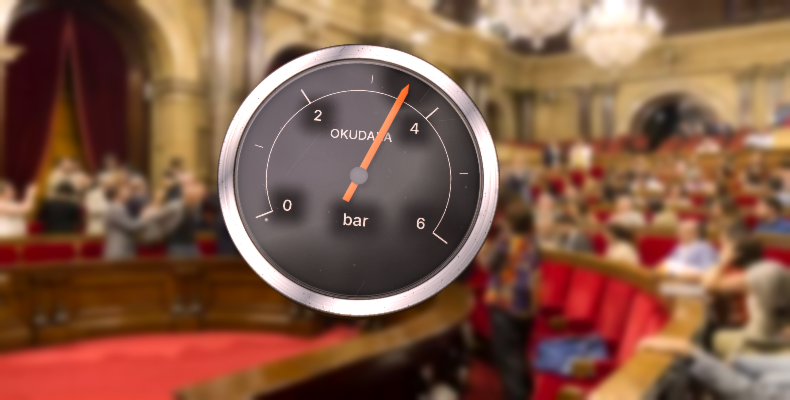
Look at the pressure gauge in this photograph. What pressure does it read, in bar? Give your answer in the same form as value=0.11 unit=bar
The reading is value=3.5 unit=bar
